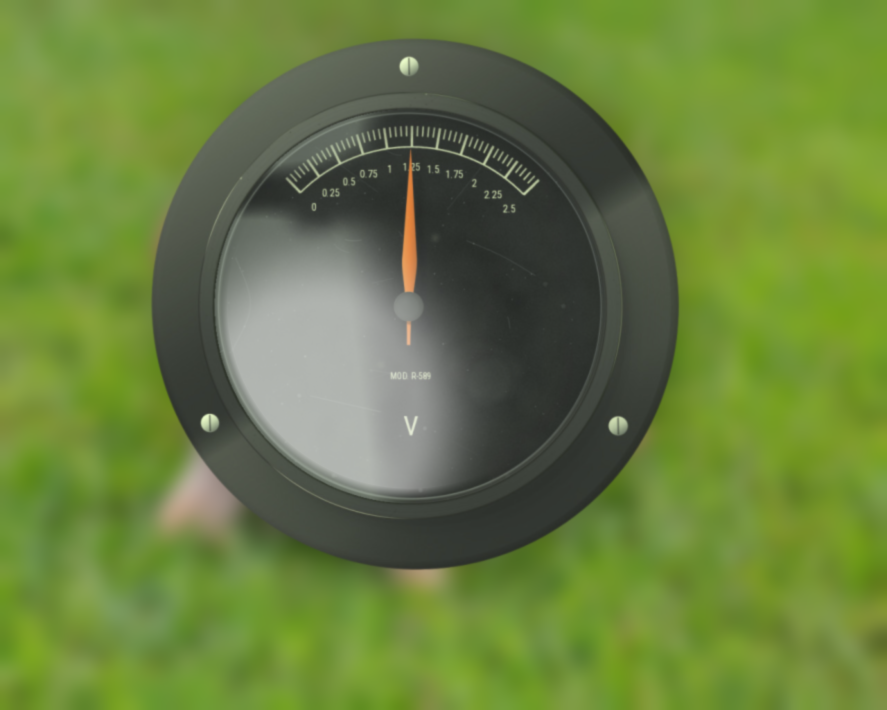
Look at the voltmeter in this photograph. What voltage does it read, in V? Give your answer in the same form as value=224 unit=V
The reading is value=1.25 unit=V
